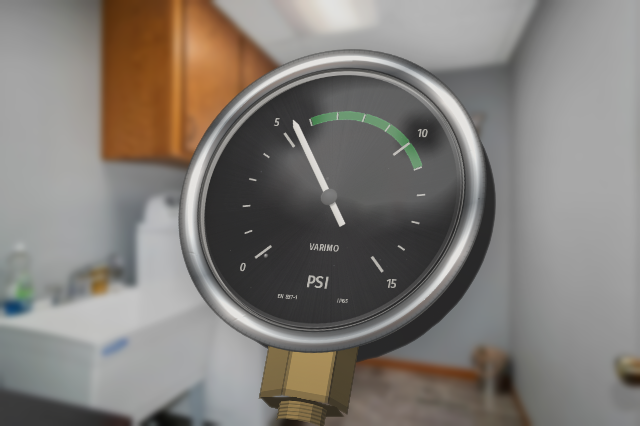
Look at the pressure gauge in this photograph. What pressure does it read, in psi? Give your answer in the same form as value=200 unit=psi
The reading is value=5.5 unit=psi
